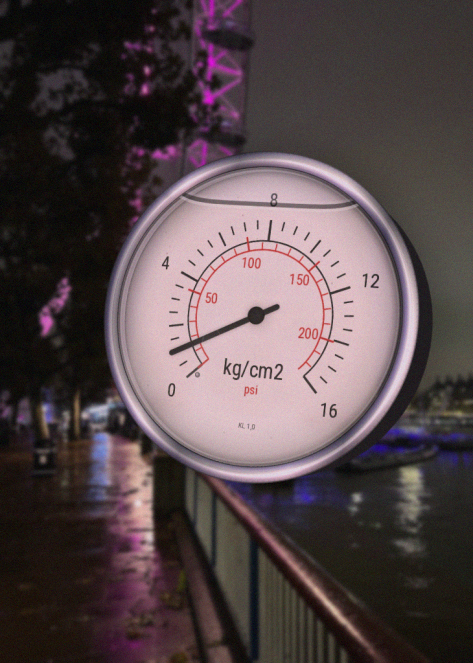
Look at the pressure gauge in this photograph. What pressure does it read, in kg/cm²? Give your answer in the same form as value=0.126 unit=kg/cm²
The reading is value=1 unit=kg/cm²
